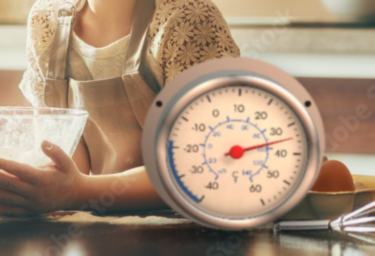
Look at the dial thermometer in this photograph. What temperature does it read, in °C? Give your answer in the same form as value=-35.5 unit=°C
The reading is value=34 unit=°C
